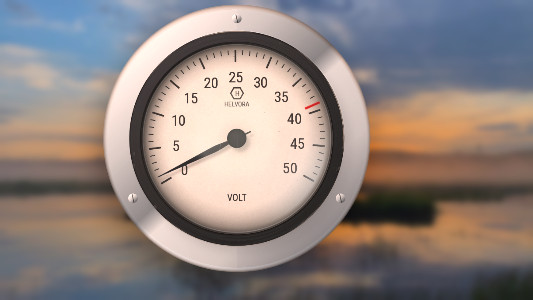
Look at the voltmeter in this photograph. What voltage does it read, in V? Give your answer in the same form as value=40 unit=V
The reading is value=1 unit=V
